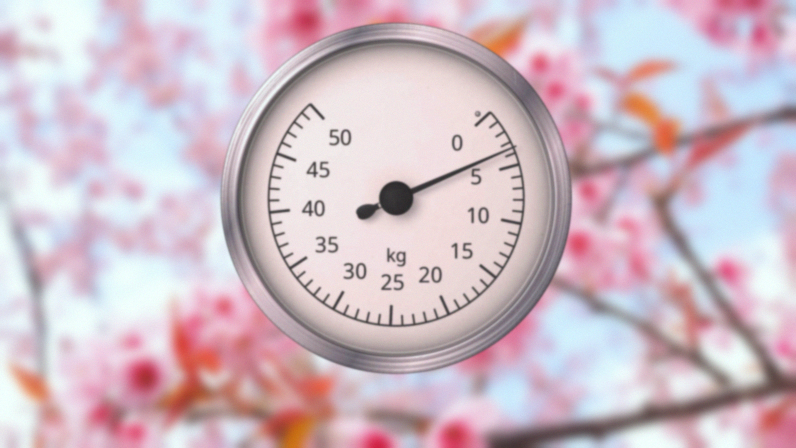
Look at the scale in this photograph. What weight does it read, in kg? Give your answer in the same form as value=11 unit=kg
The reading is value=3.5 unit=kg
